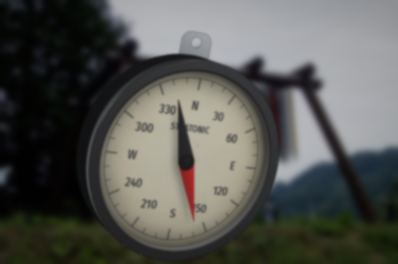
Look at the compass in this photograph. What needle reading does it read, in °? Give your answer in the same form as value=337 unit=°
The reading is value=160 unit=°
